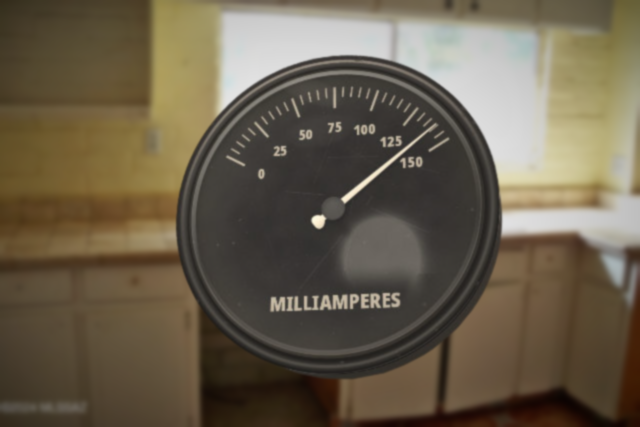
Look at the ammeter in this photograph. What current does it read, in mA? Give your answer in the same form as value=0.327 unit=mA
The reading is value=140 unit=mA
